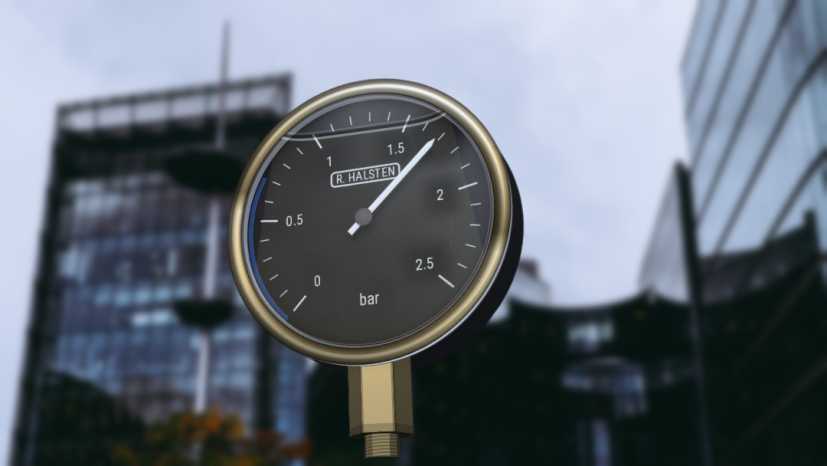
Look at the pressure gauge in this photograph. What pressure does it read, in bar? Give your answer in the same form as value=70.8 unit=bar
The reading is value=1.7 unit=bar
